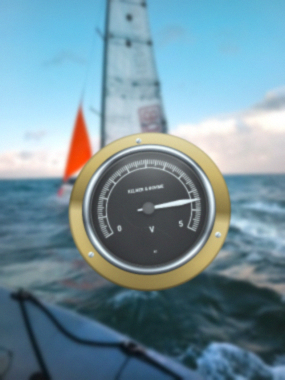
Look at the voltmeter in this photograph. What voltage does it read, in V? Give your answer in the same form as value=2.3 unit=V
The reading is value=4.25 unit=V
